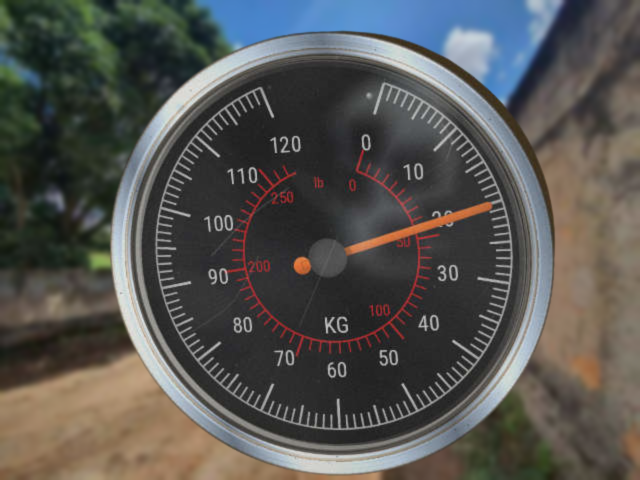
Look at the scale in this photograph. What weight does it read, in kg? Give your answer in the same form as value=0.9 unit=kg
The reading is value=20 unit=kg
